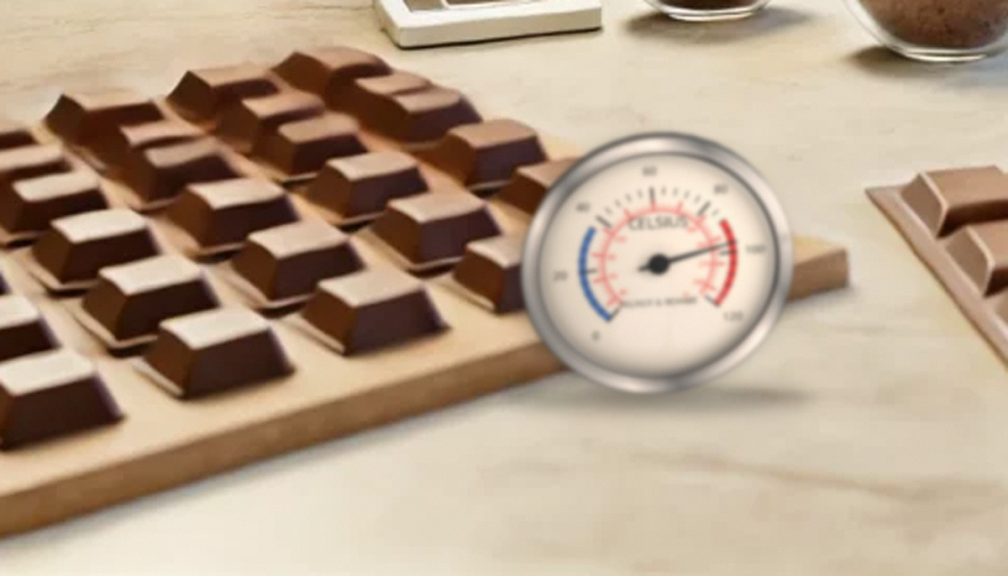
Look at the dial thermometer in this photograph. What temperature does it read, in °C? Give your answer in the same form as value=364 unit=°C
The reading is value=96 unit=°C
